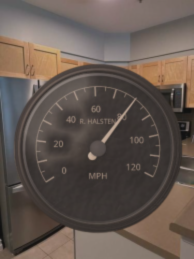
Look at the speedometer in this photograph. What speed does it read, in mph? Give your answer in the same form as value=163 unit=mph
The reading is value=80 unit=mph
